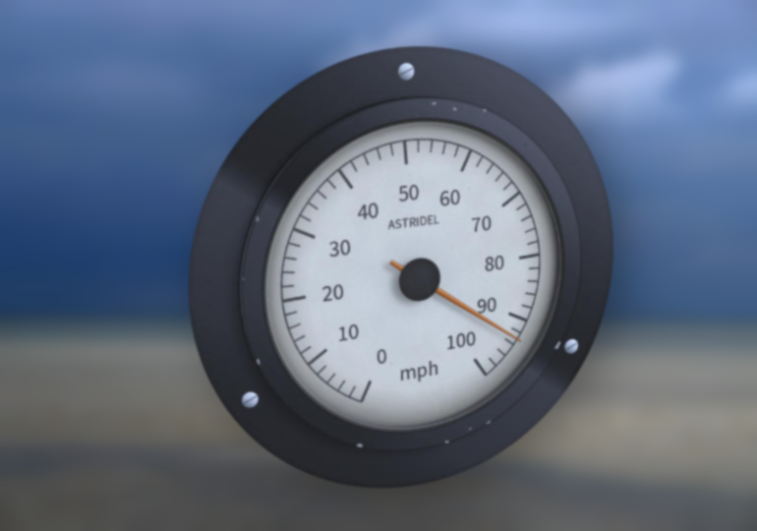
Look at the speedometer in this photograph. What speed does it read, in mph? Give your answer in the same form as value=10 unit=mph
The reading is value=93 unit=mph
